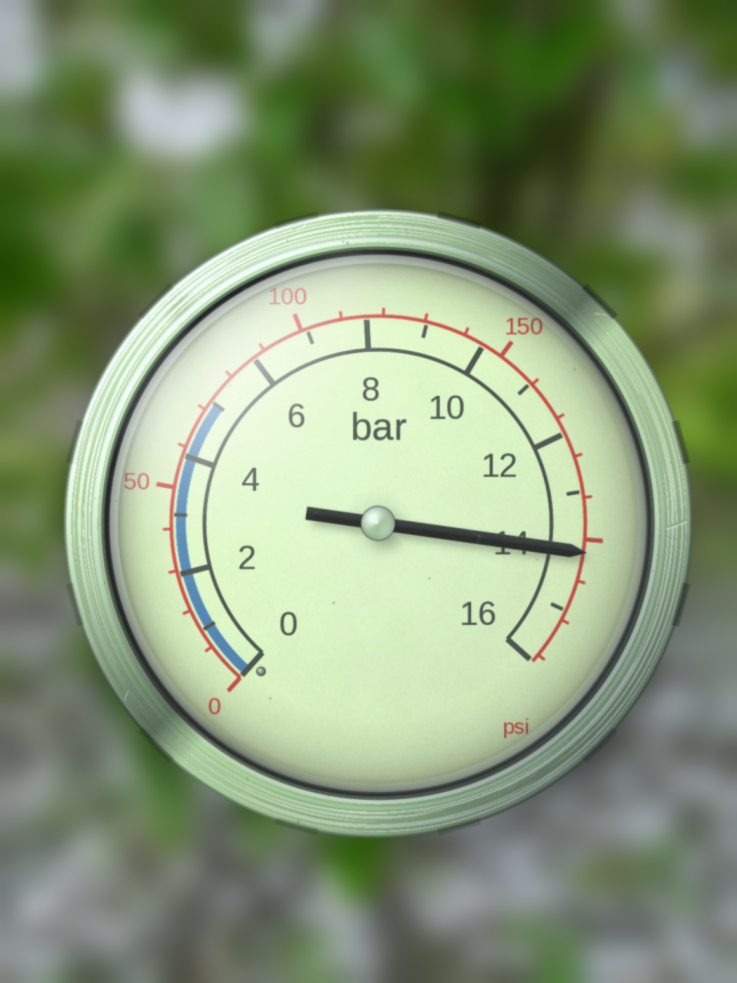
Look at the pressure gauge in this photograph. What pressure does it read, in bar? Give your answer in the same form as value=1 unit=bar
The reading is value=14 unit=bar
